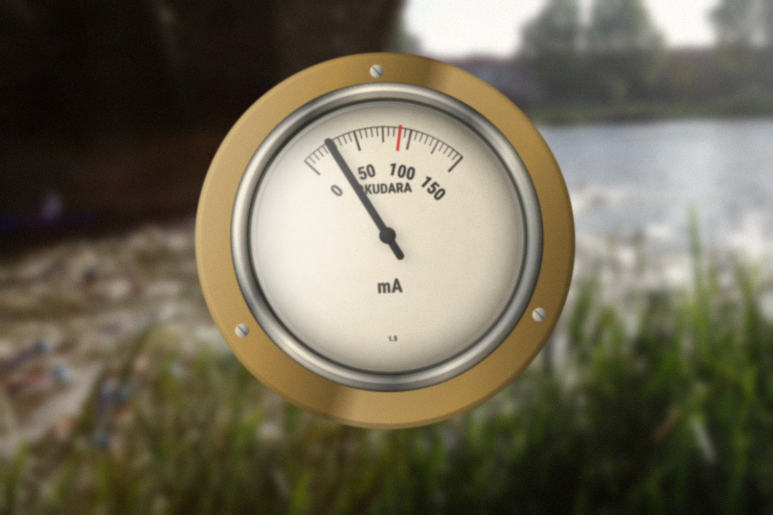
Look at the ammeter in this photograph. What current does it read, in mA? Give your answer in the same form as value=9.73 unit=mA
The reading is value=25 unit=mA
